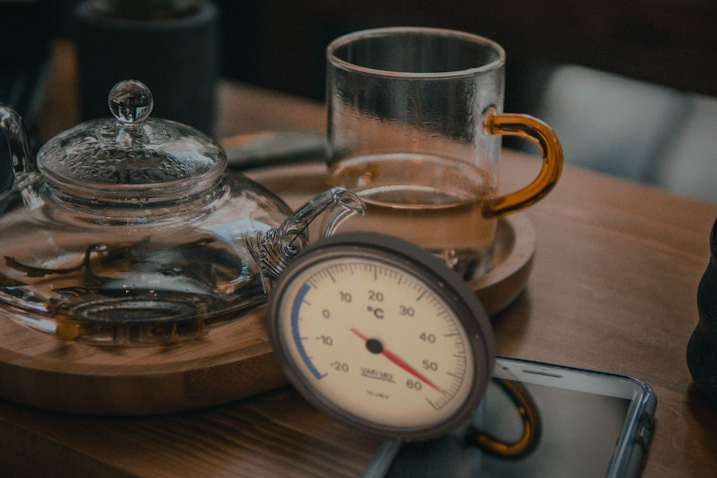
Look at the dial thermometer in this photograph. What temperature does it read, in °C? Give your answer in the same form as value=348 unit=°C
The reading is value=55 unit=°C
